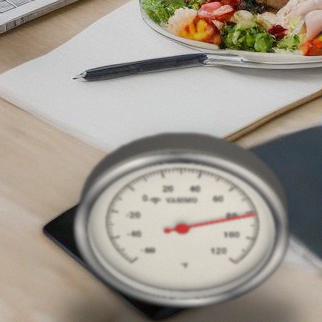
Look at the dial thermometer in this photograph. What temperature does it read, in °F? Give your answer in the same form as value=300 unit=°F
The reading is value=80 unit=°F
